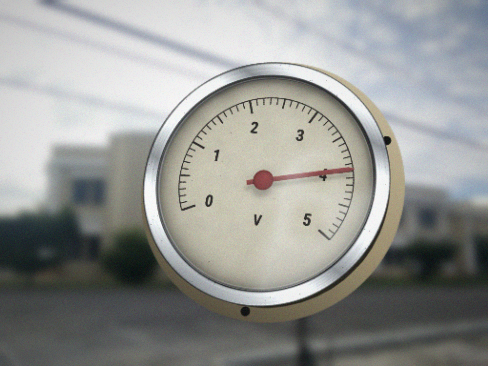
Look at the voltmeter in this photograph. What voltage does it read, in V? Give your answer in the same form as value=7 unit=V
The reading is value=4 unit=V
